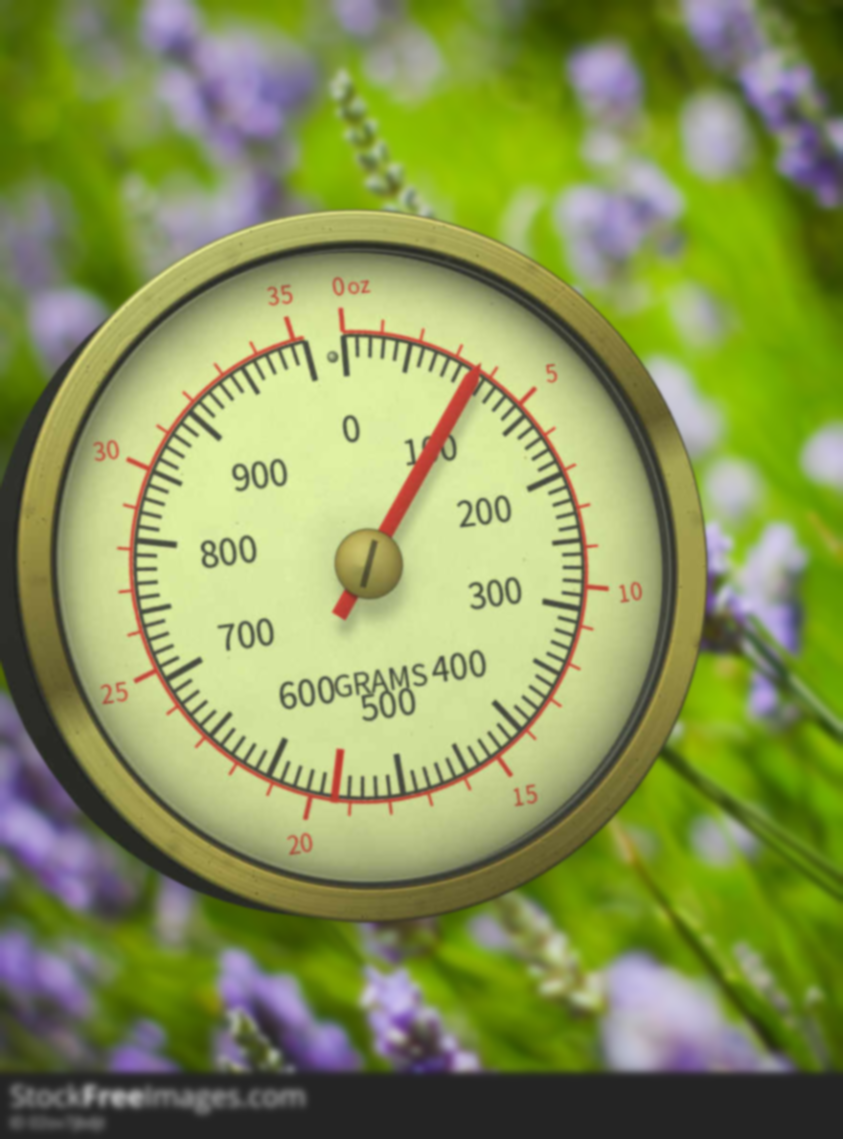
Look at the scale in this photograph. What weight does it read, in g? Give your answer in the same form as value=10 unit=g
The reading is value=100 unit=g
